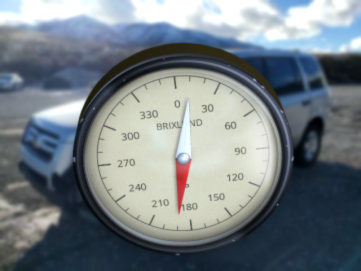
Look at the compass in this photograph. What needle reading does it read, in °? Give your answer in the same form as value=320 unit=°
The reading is value=190 unit=°
